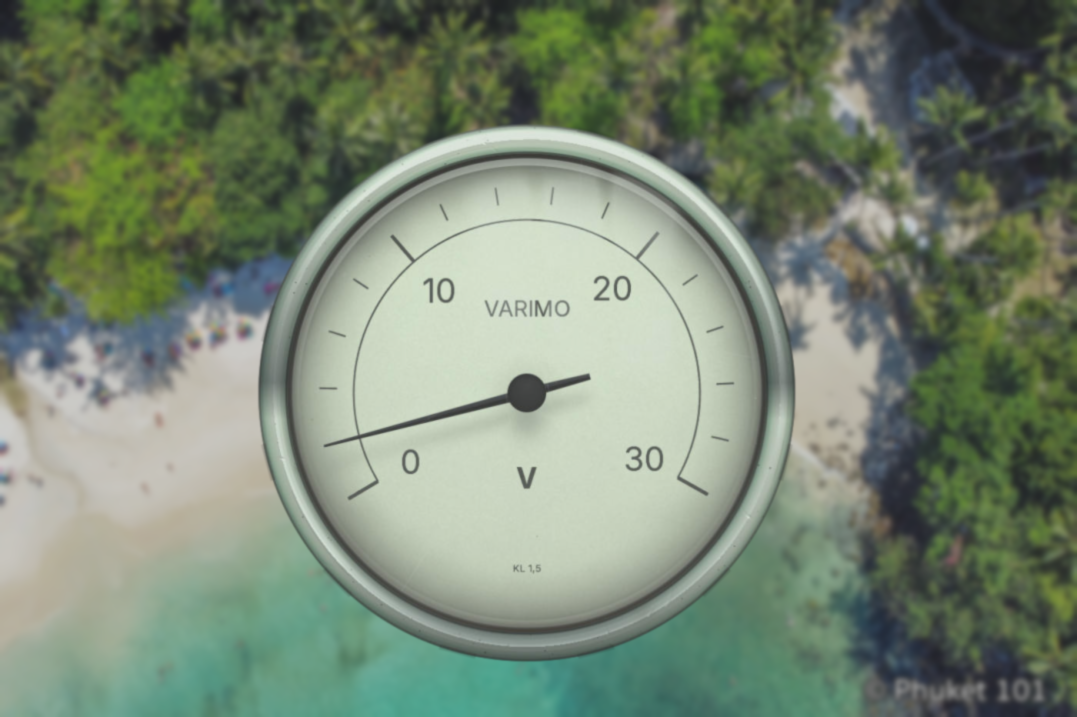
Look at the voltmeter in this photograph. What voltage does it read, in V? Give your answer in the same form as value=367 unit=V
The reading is value=2 unit=V
